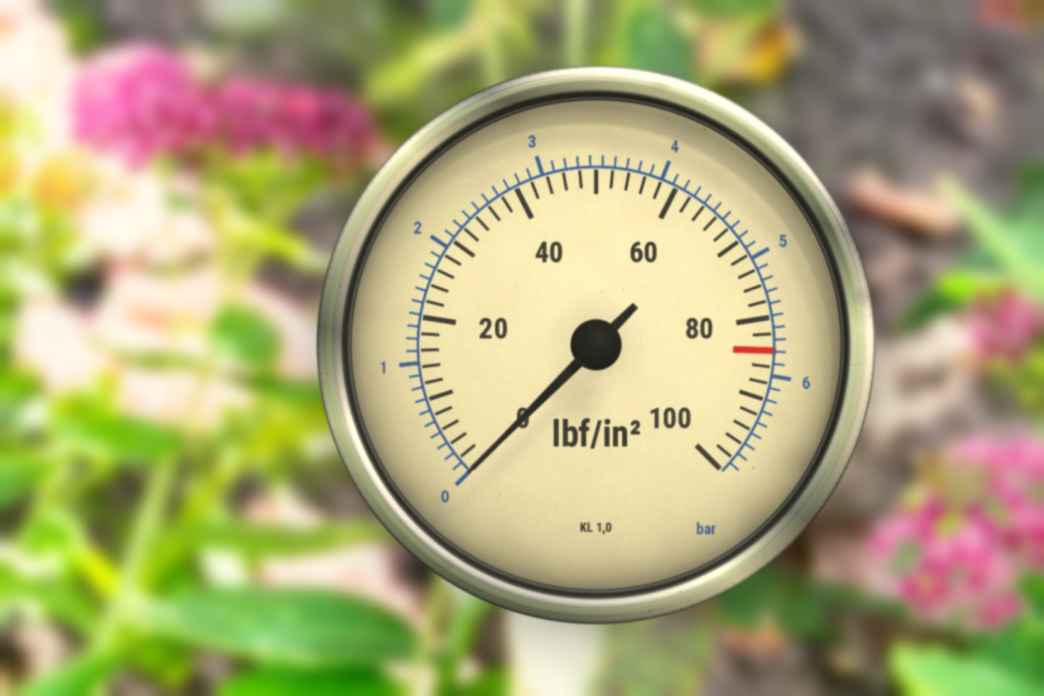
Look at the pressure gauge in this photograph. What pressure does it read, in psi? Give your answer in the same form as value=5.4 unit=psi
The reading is value=0 unit=psi
